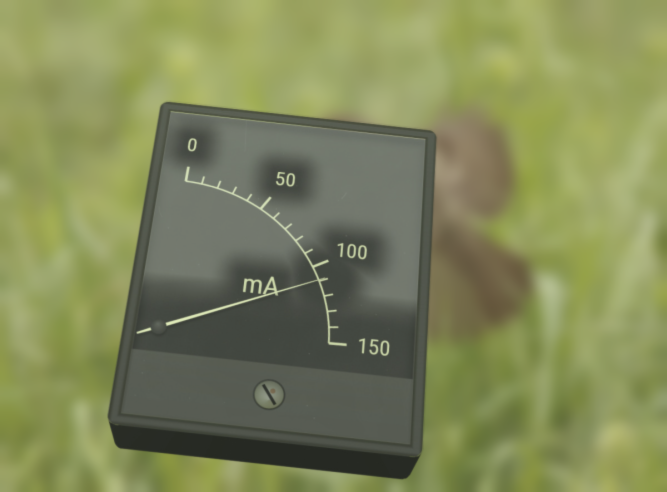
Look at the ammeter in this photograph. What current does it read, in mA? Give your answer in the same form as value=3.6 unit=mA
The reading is value=110 unit=mA
